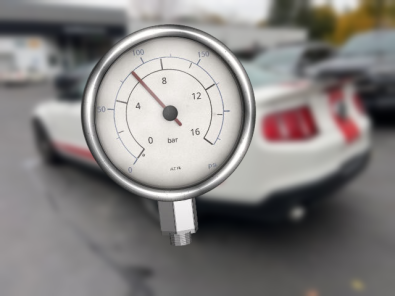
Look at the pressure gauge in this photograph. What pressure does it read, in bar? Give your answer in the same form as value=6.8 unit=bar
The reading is value=6 unit=bar
